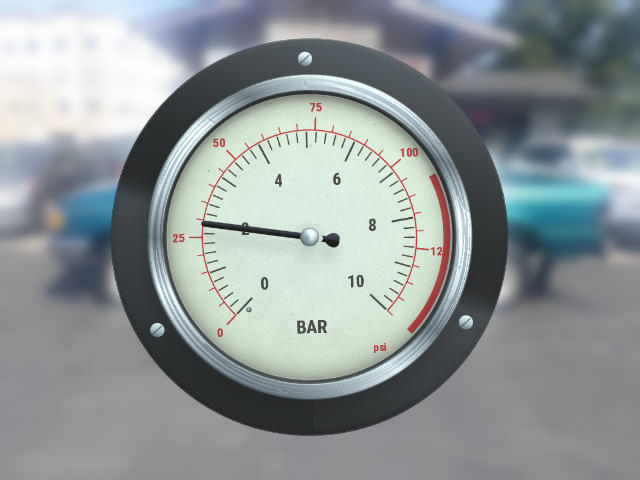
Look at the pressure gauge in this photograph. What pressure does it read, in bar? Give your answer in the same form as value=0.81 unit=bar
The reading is value=2 unit=bar
